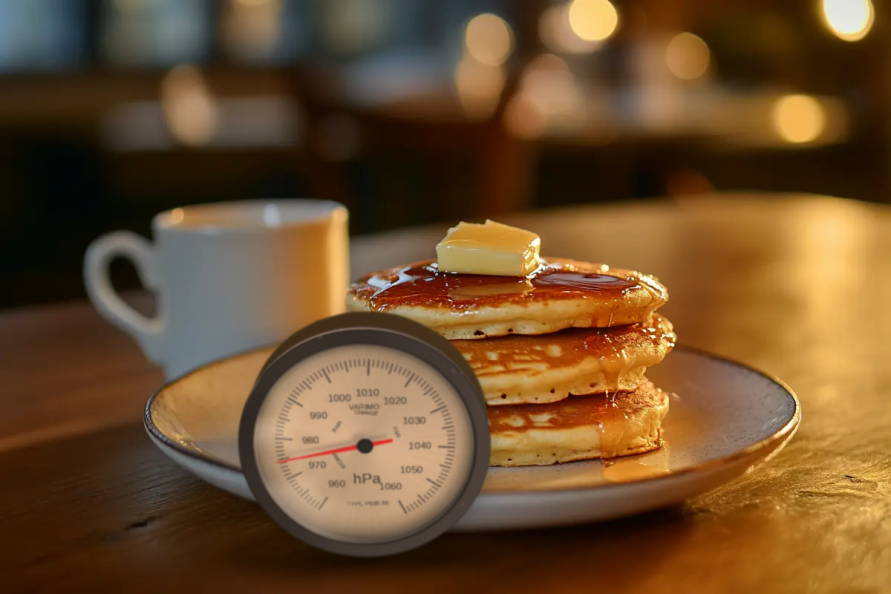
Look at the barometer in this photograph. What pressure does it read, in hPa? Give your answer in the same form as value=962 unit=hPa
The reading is value=975 unit=hPa
